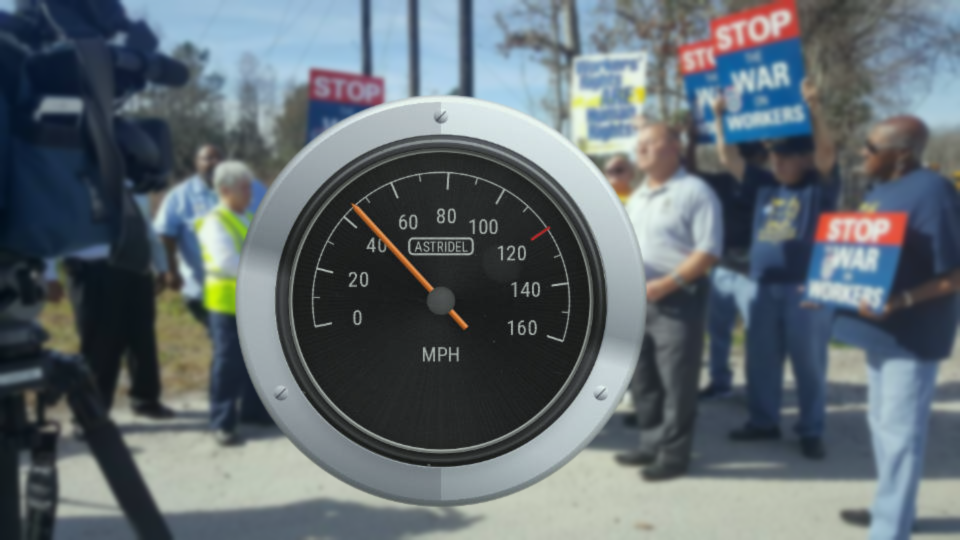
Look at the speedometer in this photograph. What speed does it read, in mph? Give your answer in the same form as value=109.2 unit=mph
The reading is value=45 unit=mph
